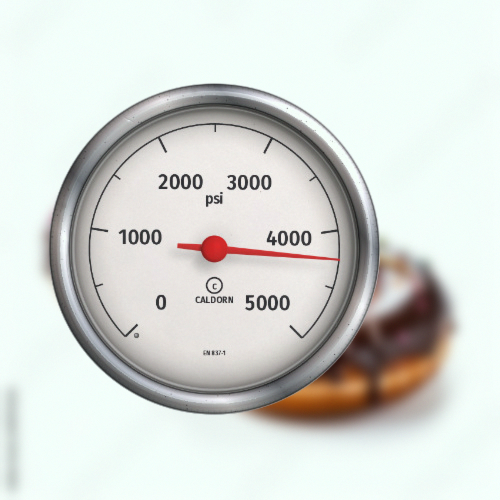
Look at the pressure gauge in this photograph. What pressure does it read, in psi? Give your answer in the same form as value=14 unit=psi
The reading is value=4250 unit=psi
